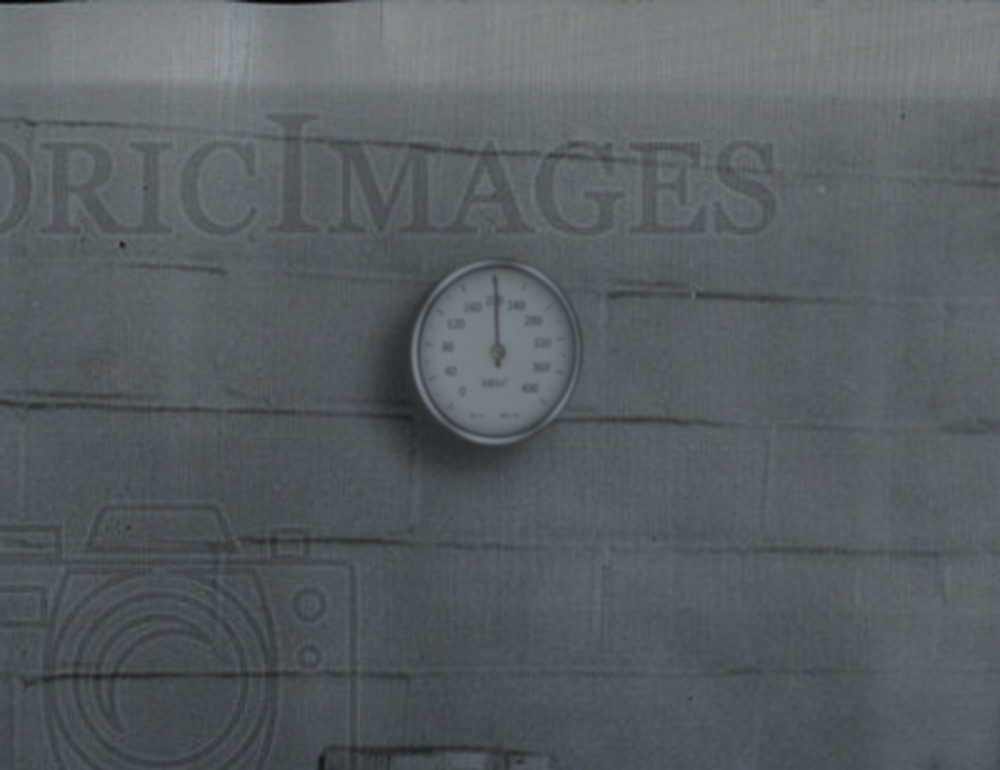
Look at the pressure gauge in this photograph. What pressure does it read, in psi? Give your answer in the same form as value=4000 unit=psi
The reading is value=200 unit=psi
